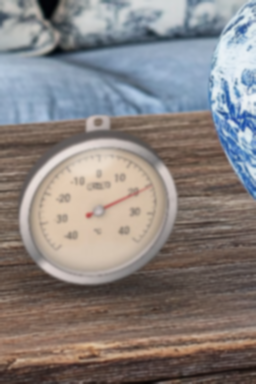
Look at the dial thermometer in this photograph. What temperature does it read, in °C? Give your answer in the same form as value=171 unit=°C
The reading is value=20 unit=°C
